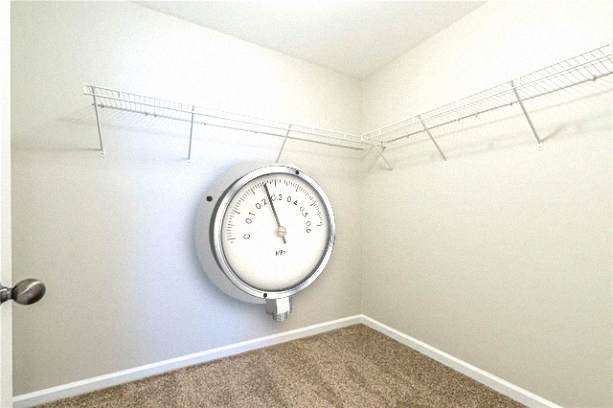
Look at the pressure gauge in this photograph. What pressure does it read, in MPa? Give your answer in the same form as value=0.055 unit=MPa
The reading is value=0.25 unit=MPa
